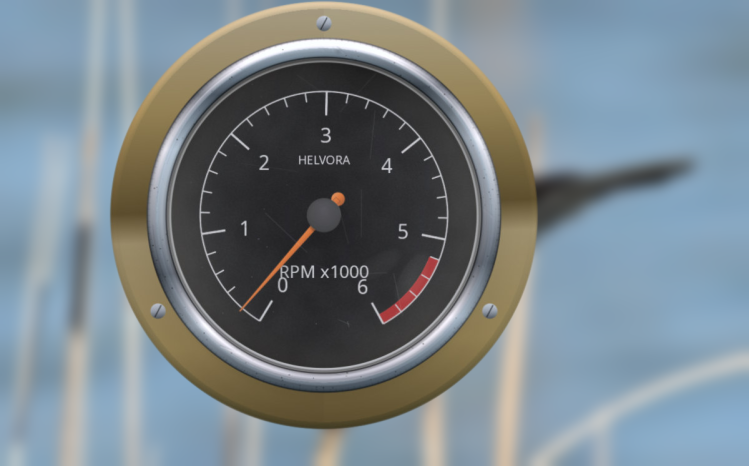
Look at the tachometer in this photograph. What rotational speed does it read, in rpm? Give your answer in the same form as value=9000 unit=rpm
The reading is value=200 unit=rpm
